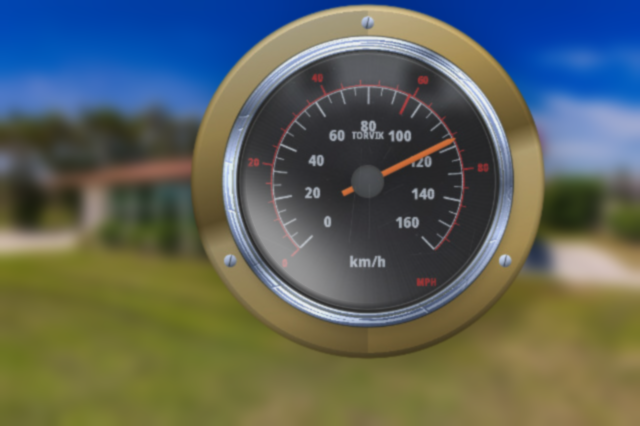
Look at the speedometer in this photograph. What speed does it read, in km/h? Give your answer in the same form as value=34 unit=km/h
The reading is value=117.5 unit=km/h
